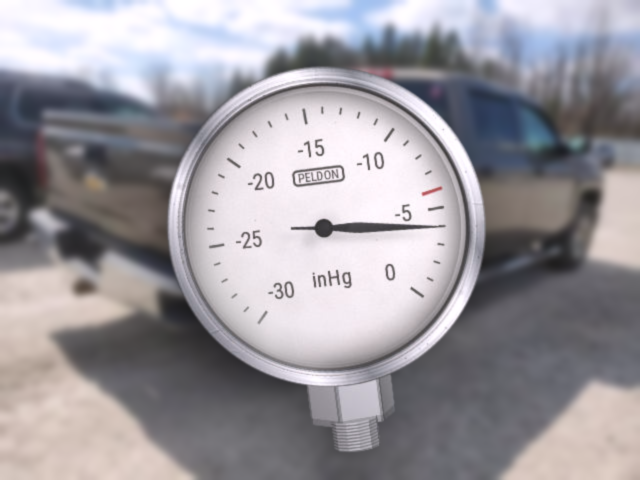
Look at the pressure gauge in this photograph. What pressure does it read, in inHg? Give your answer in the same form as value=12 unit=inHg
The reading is value=-4 unit=inHg
